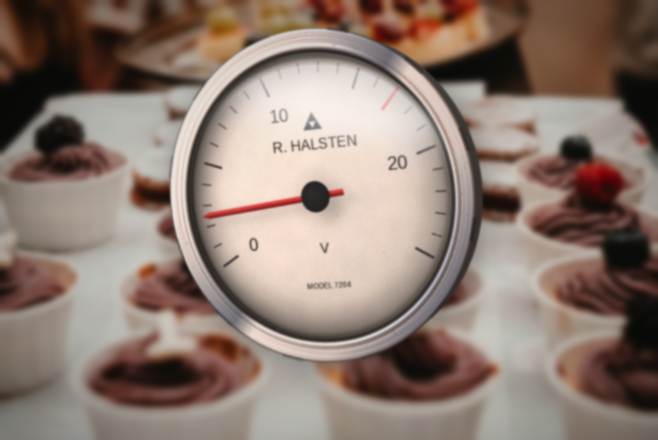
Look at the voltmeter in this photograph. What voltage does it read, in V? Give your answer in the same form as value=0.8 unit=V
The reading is value=2.5 unit=V
